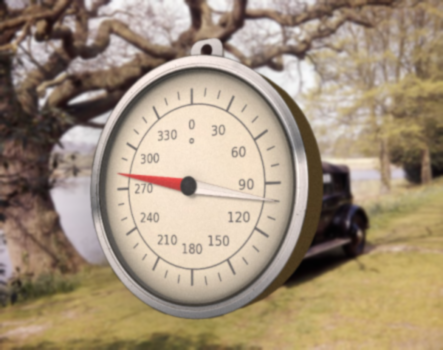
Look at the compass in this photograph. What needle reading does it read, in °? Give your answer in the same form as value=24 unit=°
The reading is value=280 unit=°
